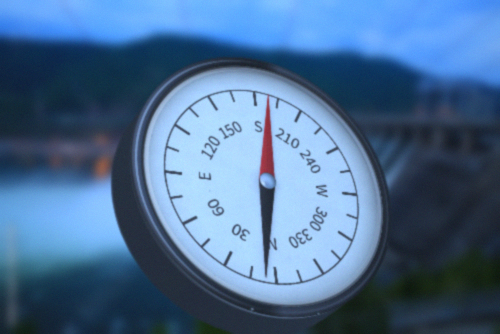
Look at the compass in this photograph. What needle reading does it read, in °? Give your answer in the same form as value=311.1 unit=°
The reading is value=187.5 unit=°
